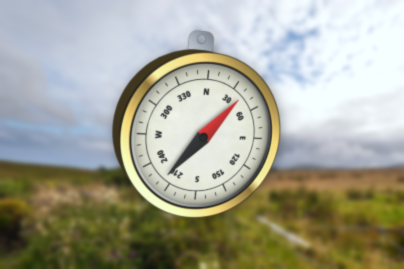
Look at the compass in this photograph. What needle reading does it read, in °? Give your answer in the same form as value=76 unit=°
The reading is value=40 unit=°
